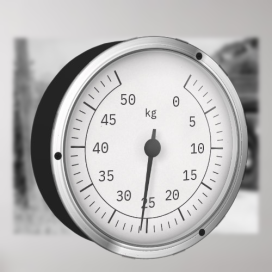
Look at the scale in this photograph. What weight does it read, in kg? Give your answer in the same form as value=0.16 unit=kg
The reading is value=26 unit=kg
